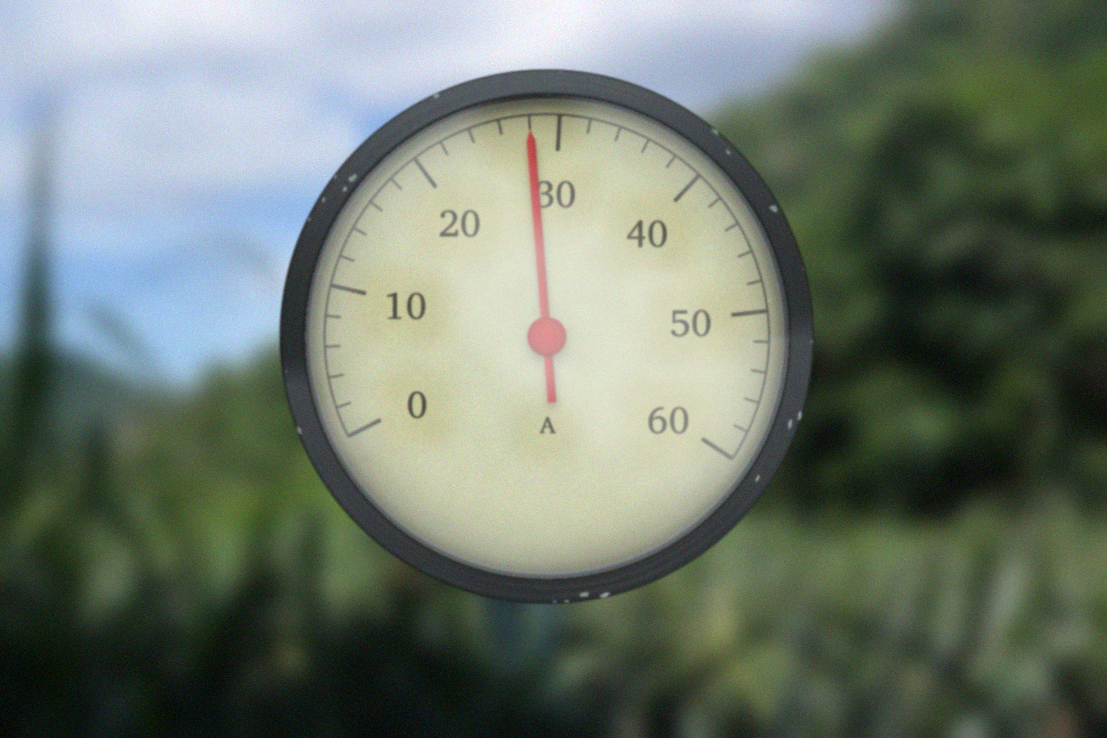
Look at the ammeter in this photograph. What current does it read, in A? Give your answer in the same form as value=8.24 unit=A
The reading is value=28 unit=A
